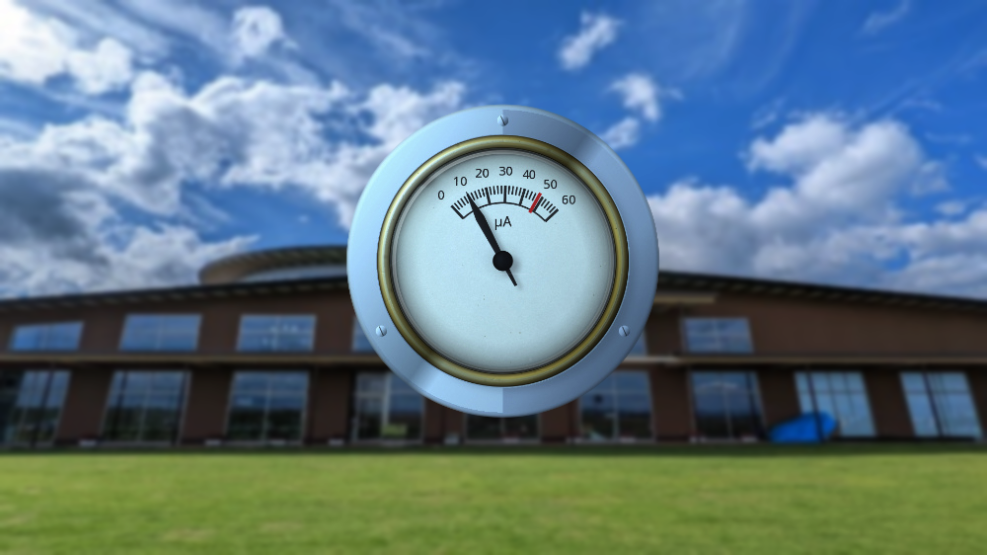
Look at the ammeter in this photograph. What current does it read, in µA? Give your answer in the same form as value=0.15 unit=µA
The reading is value=10 unit=µA
